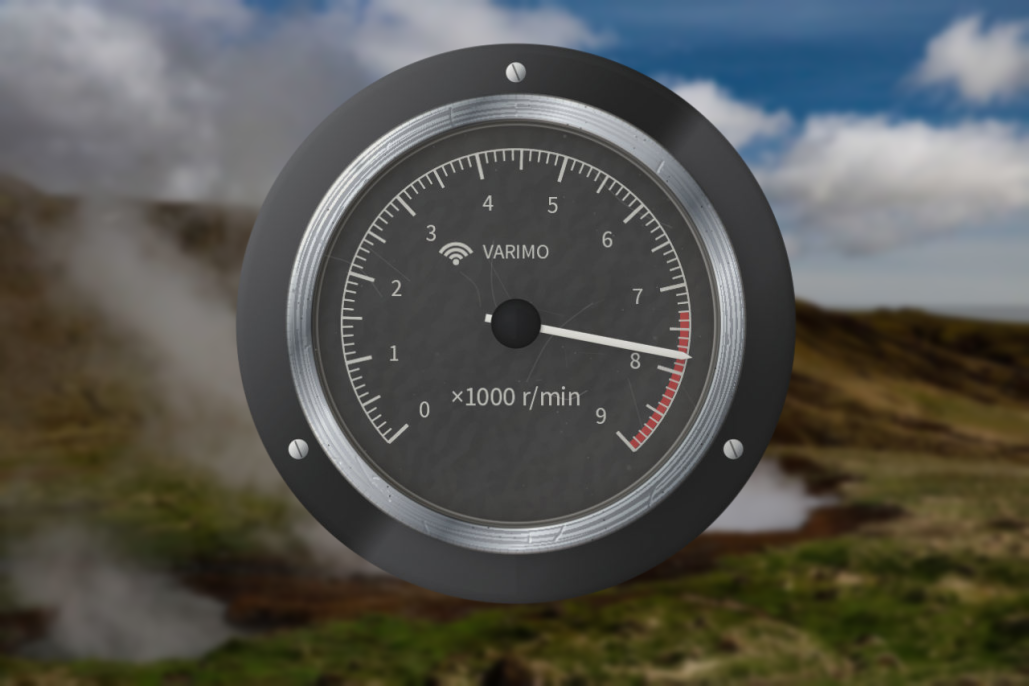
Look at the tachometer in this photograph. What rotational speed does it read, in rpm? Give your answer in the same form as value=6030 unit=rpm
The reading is value=7800 unit=rpm
